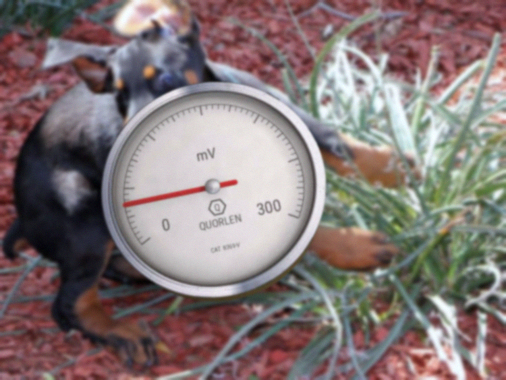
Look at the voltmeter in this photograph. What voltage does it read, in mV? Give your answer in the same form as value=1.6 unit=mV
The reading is value=35 unit=mV
